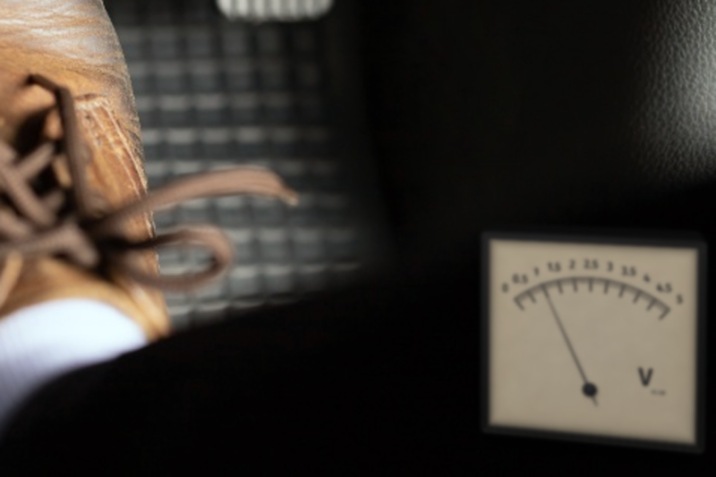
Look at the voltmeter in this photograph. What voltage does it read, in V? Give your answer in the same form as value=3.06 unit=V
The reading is value=1 unit=V
